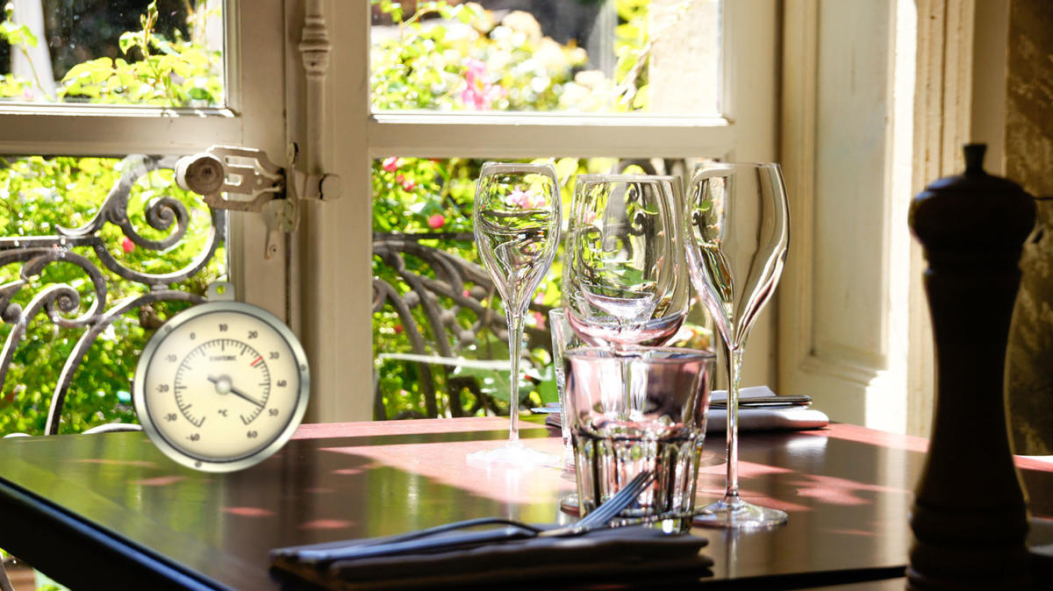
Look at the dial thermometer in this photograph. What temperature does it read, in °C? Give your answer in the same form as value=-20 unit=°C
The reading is value=50 unit=°C
